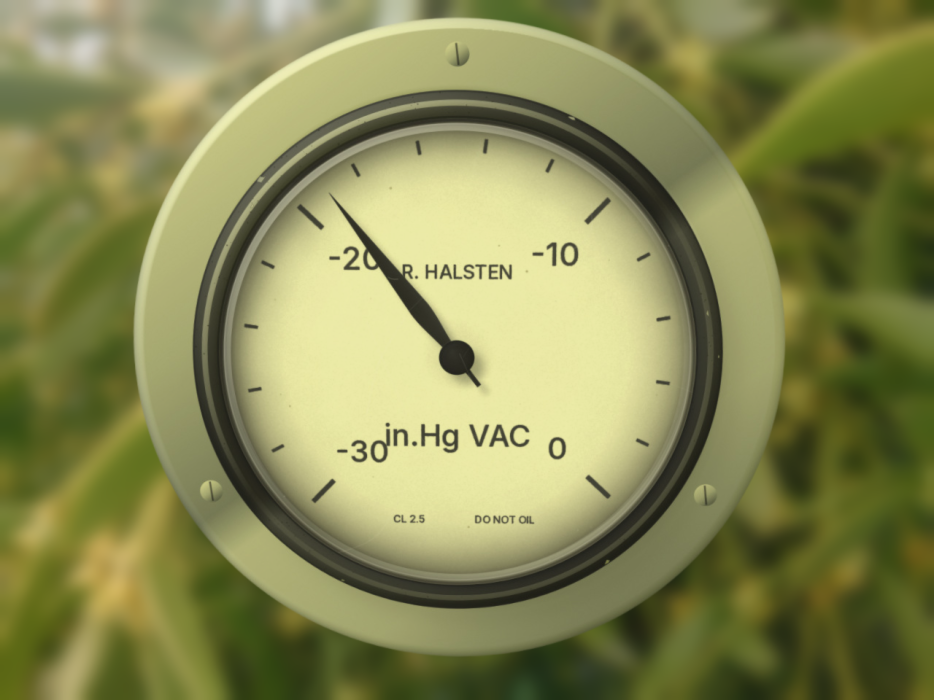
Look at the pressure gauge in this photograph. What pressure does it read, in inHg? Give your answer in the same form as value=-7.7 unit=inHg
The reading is value=-19 unit=inHg
